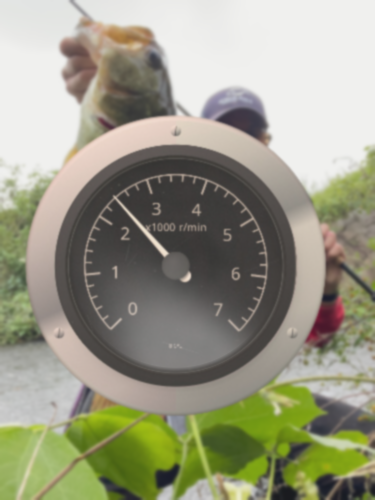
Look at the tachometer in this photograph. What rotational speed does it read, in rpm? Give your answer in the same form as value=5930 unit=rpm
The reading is value=2400 unit=rpm
